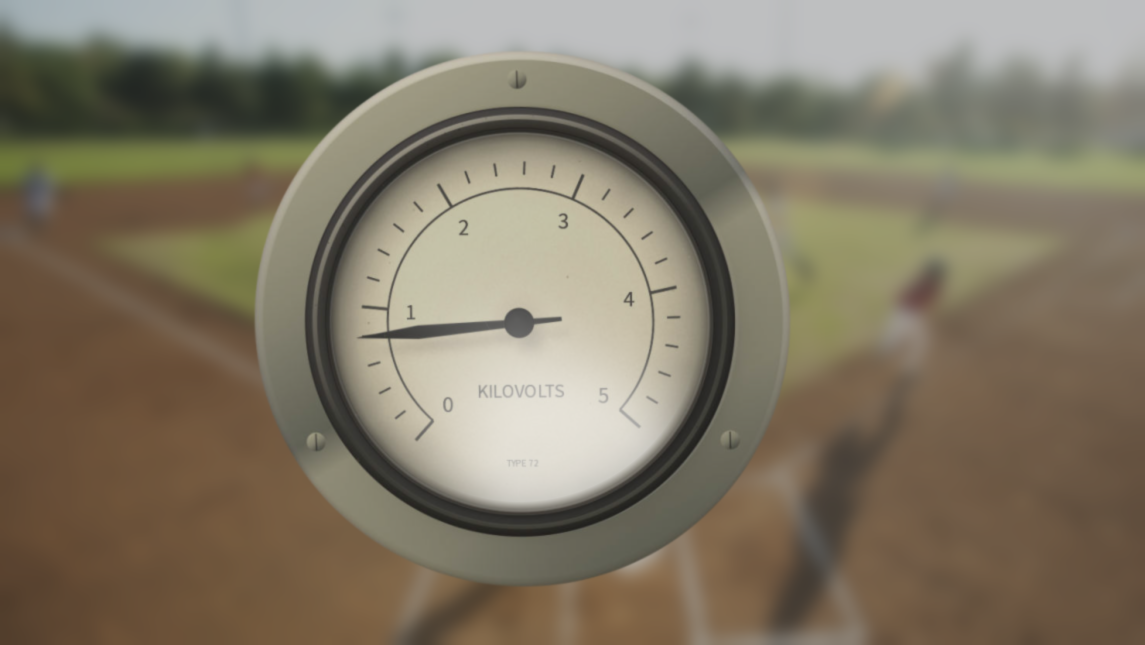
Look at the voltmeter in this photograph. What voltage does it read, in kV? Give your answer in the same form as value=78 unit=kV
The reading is value=0.8 unit=kV
